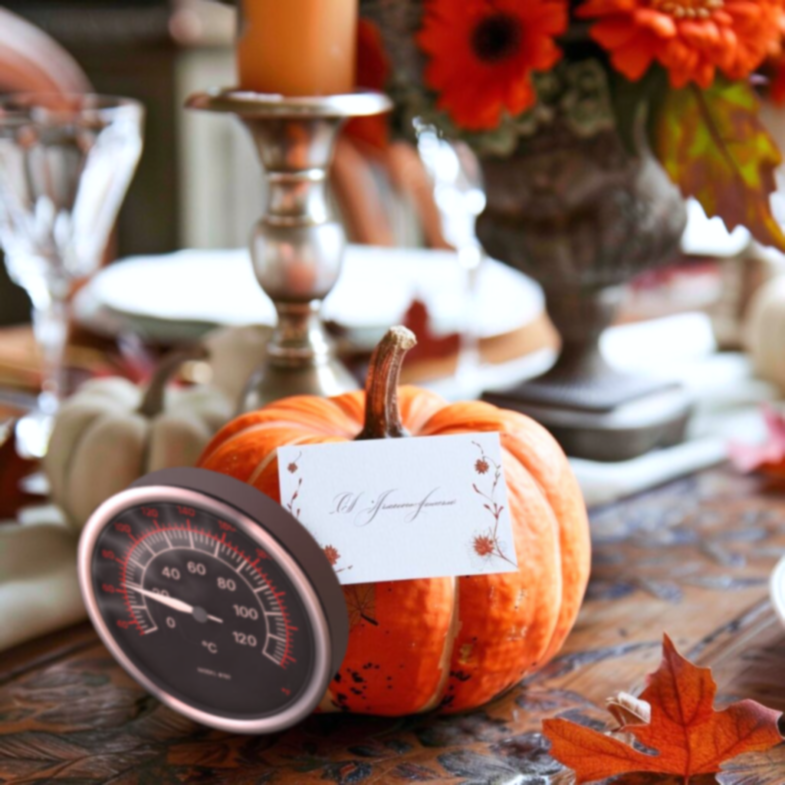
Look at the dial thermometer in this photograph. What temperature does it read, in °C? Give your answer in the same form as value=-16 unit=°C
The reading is value=20 unit=°C
